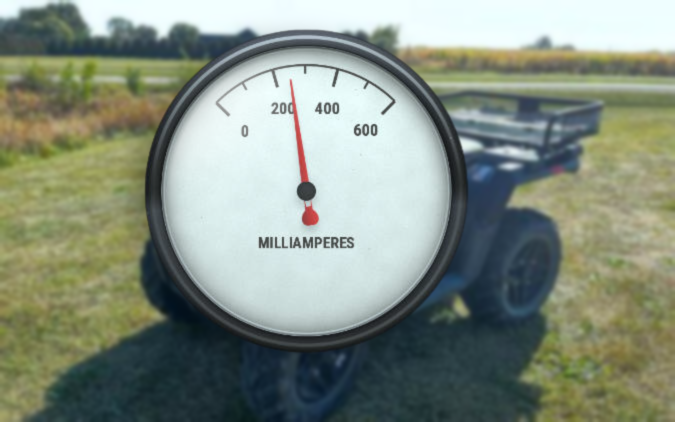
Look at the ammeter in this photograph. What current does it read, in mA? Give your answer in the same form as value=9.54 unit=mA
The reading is value=250 unit=mA
